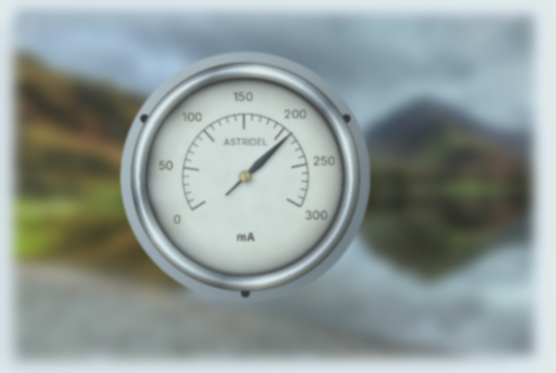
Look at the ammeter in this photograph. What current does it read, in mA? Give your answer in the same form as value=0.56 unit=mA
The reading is value=210 unit=mA
